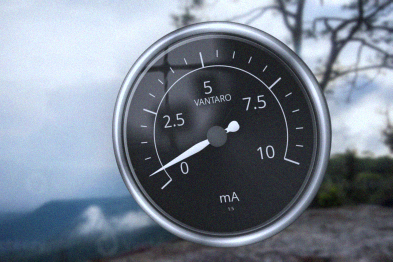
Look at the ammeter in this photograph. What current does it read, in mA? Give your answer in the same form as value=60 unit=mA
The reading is value=0.5 unit=mA
